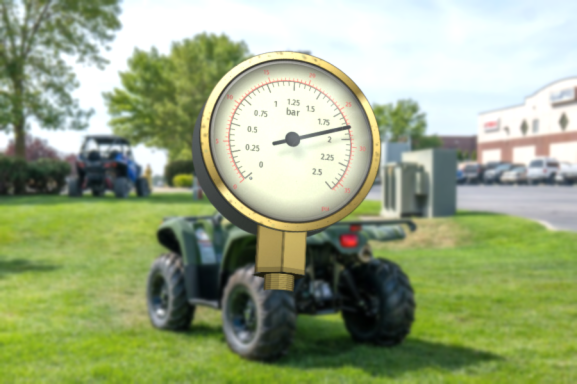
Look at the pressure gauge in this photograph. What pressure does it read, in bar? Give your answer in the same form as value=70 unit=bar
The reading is value=1.9 unit=bar
